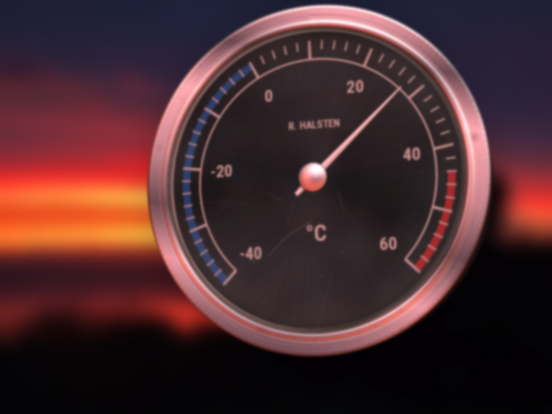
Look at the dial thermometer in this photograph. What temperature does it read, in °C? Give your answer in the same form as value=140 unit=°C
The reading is value=28 unit=°C
